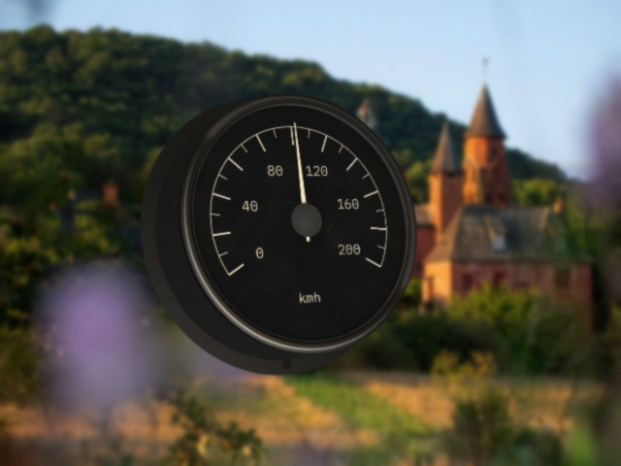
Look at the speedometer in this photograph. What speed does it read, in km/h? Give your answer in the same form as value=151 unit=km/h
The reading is value=100 unit=km/h
